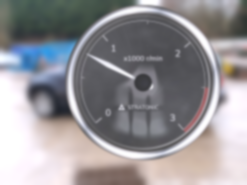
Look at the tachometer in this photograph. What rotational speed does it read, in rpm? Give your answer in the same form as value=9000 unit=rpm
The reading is value=750 unit=rpm
